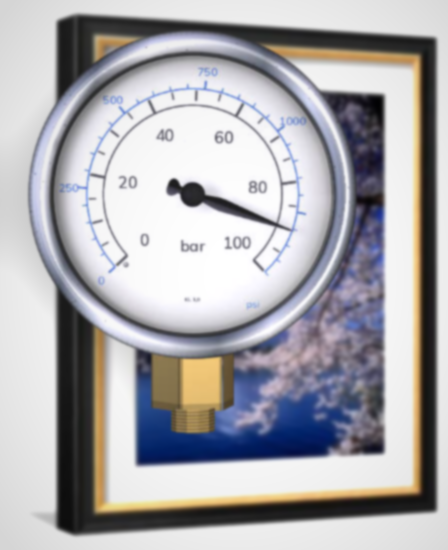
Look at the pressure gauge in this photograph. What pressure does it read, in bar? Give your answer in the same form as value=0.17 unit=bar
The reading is value=90 unit=bar
